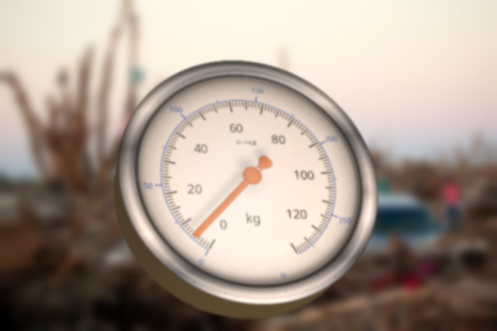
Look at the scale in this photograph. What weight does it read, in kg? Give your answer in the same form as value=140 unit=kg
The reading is value=5 unit=kg
